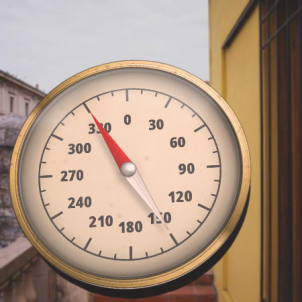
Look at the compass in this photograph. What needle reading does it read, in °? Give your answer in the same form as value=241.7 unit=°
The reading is value=330 unit=°
